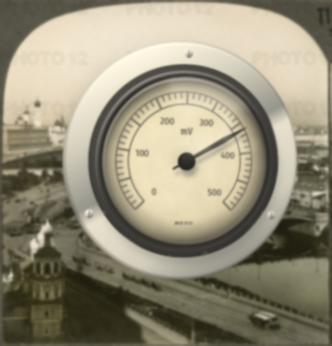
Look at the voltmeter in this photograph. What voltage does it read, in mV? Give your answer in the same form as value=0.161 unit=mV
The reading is value=360 unit=mV
